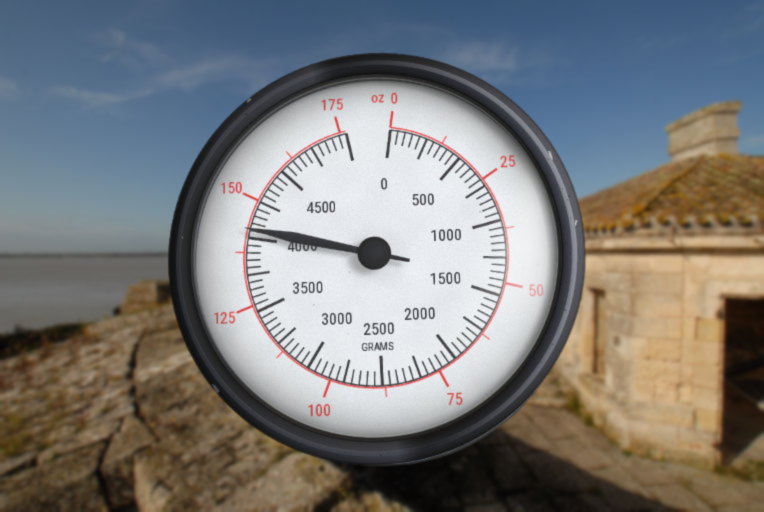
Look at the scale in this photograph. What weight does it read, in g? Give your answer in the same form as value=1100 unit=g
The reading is value=4050 unit=g
